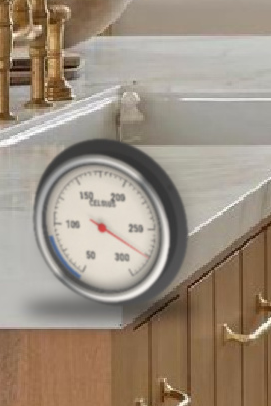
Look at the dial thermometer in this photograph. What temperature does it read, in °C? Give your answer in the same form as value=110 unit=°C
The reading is value=275 unit=°C
